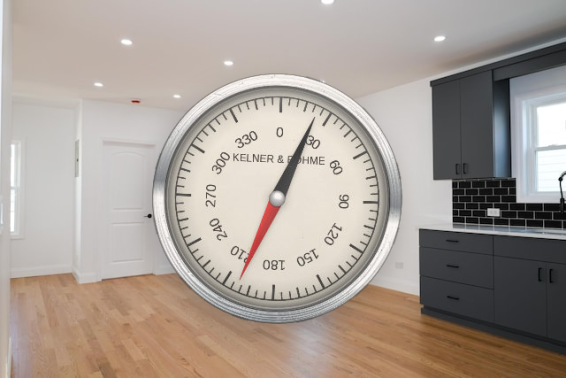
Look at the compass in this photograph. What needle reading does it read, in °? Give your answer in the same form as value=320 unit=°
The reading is value=202.5 unit=°
